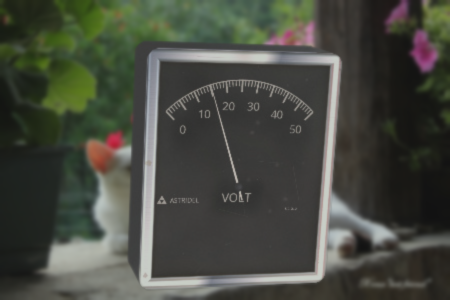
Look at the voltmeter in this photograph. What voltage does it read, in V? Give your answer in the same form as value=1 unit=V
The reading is value=15 unit=V
